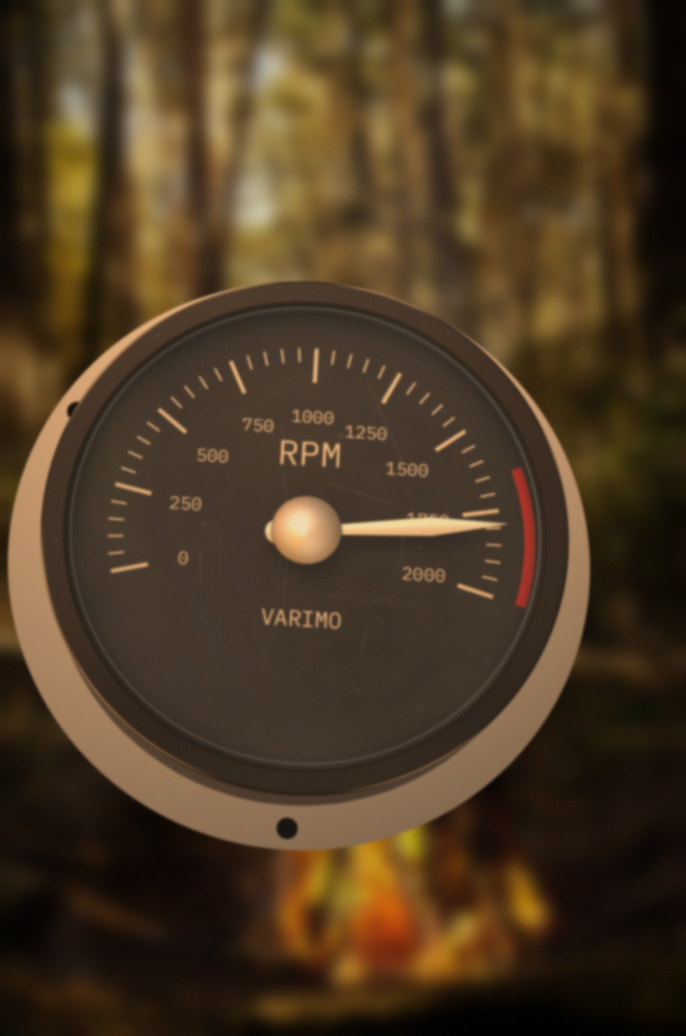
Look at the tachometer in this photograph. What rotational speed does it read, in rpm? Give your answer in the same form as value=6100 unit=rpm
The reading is value=1800 unit=rpm
